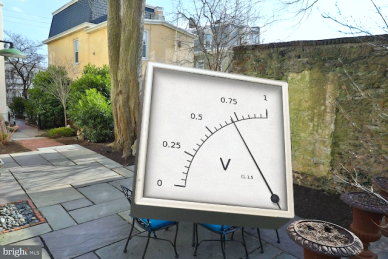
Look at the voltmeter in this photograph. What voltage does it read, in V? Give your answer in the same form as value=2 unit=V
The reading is value=0.7 unit=V
